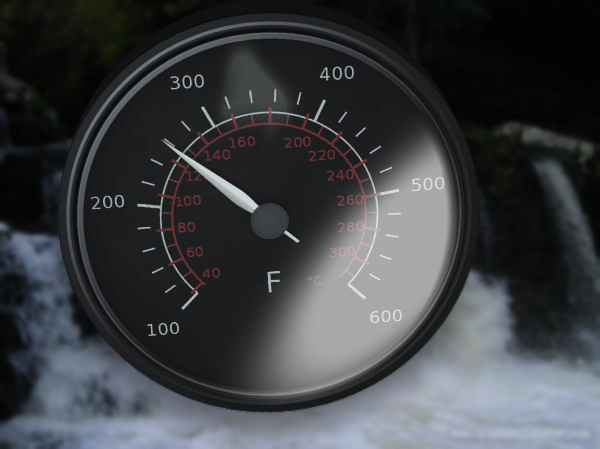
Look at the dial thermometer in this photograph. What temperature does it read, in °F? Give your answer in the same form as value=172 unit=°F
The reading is value=260 unit=°F
